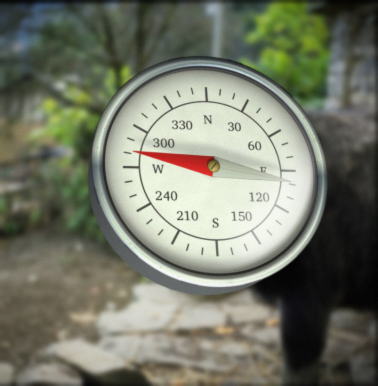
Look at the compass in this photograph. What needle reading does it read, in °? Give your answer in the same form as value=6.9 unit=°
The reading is value=280 unit=°
